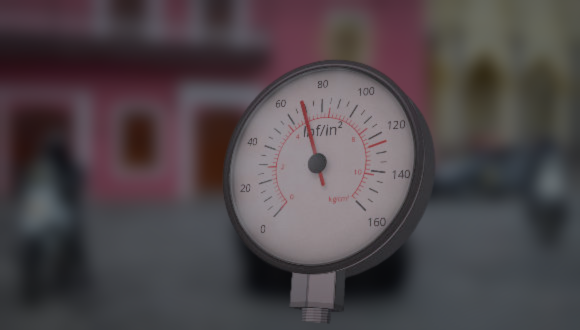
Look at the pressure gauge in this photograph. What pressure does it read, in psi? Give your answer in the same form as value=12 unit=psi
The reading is value=70 unit=psi
